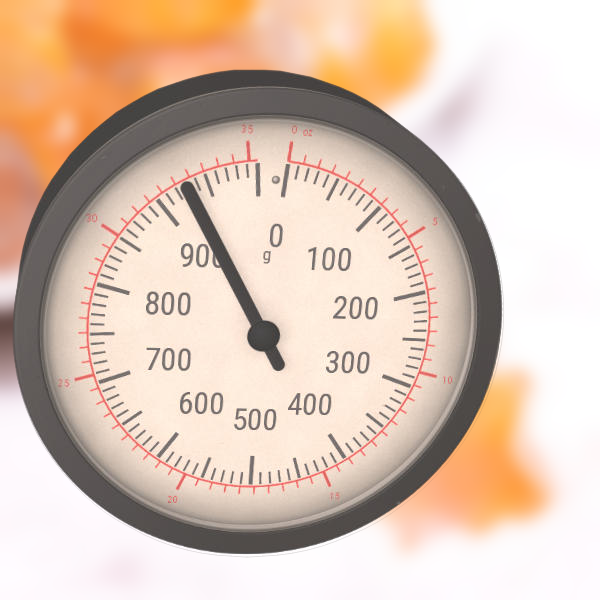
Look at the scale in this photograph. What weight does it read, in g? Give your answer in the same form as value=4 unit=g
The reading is value=930 unit=g
